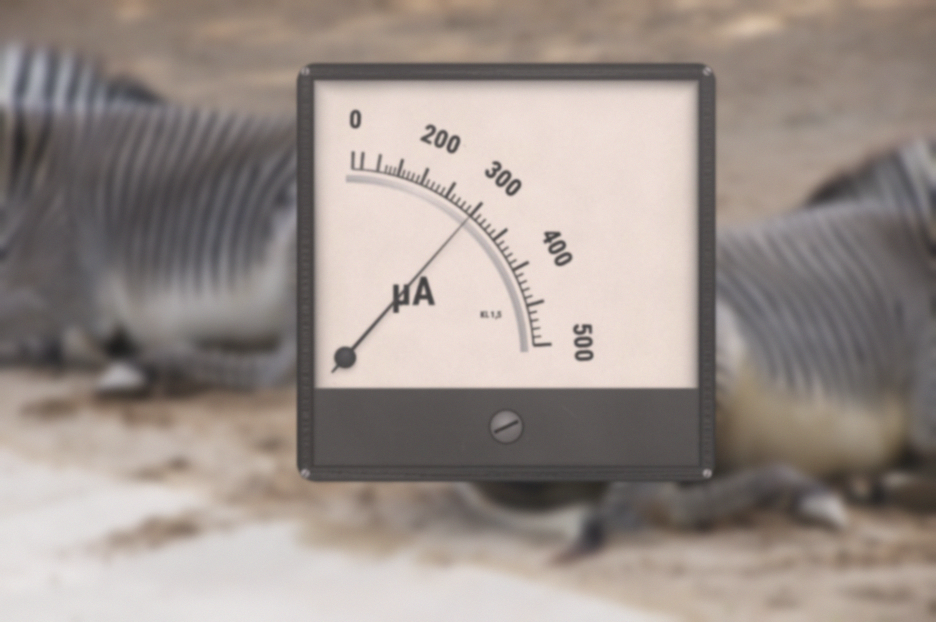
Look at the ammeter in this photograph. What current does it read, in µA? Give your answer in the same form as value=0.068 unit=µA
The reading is value=300 unit=µA
